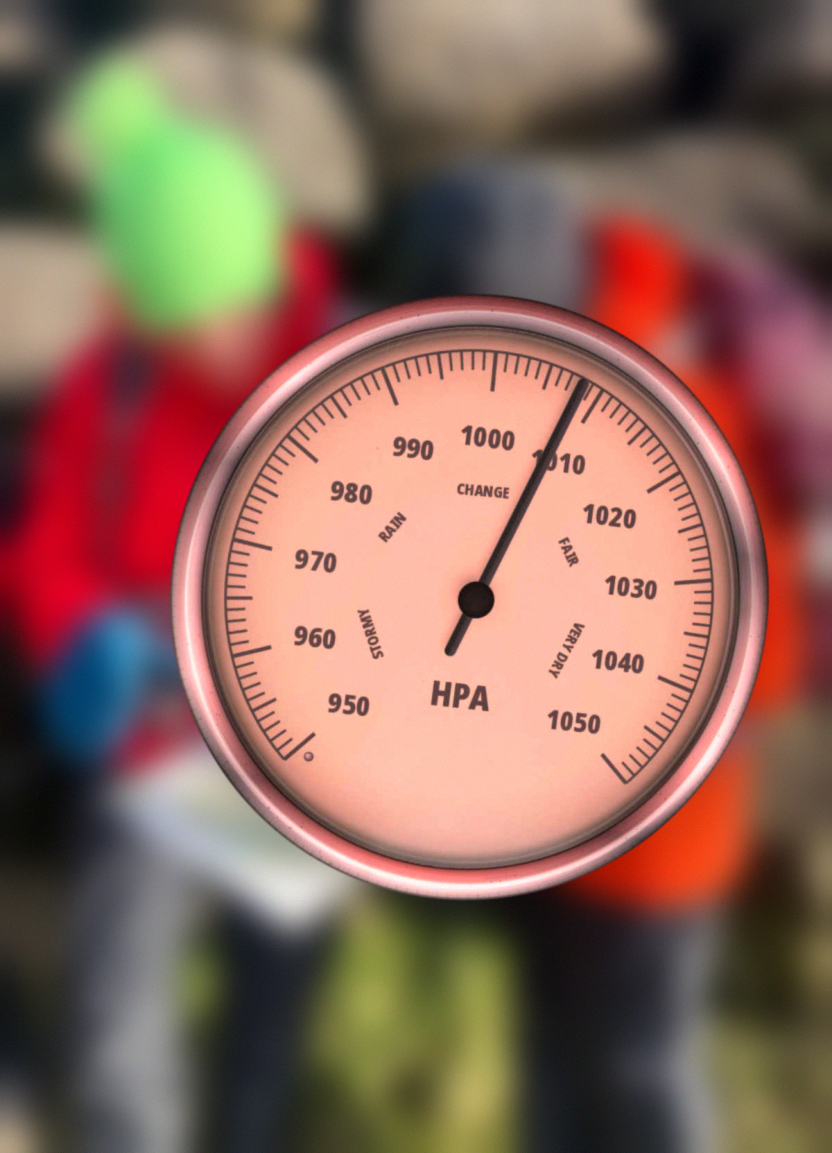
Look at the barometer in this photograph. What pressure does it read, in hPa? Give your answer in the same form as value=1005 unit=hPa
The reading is value=1008 unit=hPa
